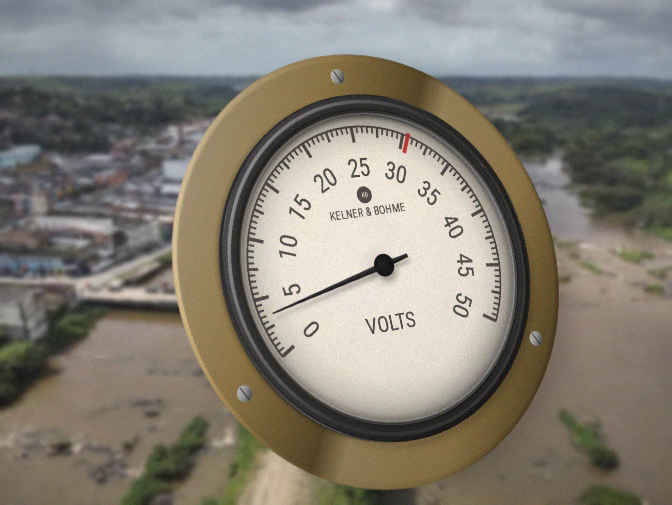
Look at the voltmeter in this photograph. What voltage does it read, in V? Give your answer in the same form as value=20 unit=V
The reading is value=3.5 unit=V
